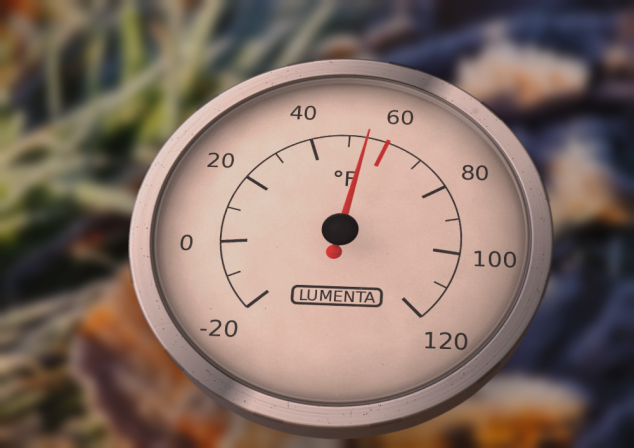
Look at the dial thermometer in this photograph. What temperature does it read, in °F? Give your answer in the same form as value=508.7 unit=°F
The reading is value=55 unit=°F
